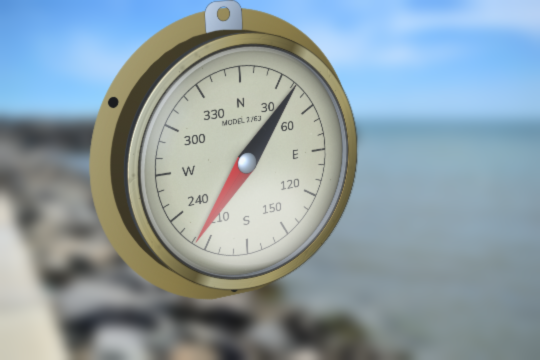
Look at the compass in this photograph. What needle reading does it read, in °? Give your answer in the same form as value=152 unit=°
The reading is value=220 unit=°
